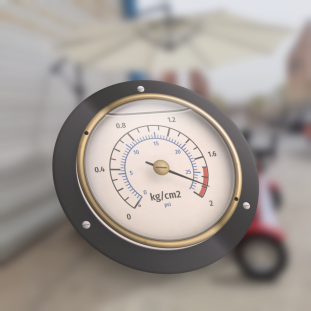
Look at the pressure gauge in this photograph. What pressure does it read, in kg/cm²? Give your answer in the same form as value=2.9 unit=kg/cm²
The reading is value=1.9 unit=kg/cm²
